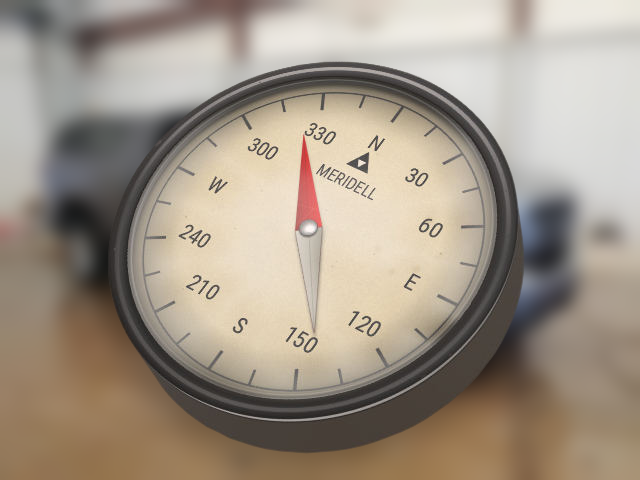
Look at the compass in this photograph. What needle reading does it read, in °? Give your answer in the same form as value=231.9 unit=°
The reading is value=322.5 unit=°
